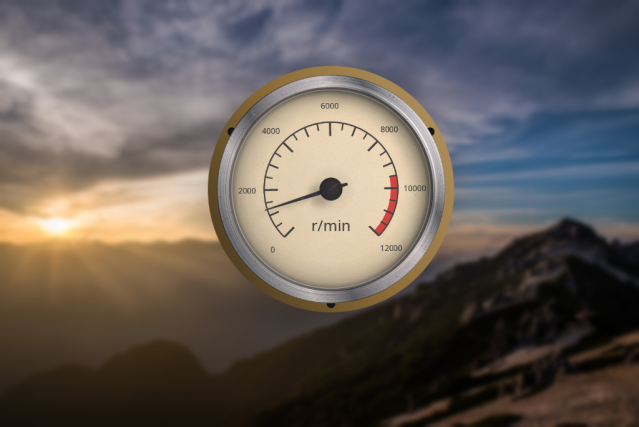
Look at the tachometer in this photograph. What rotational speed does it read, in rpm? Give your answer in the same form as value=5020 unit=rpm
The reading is value=1250 unit=rpm
